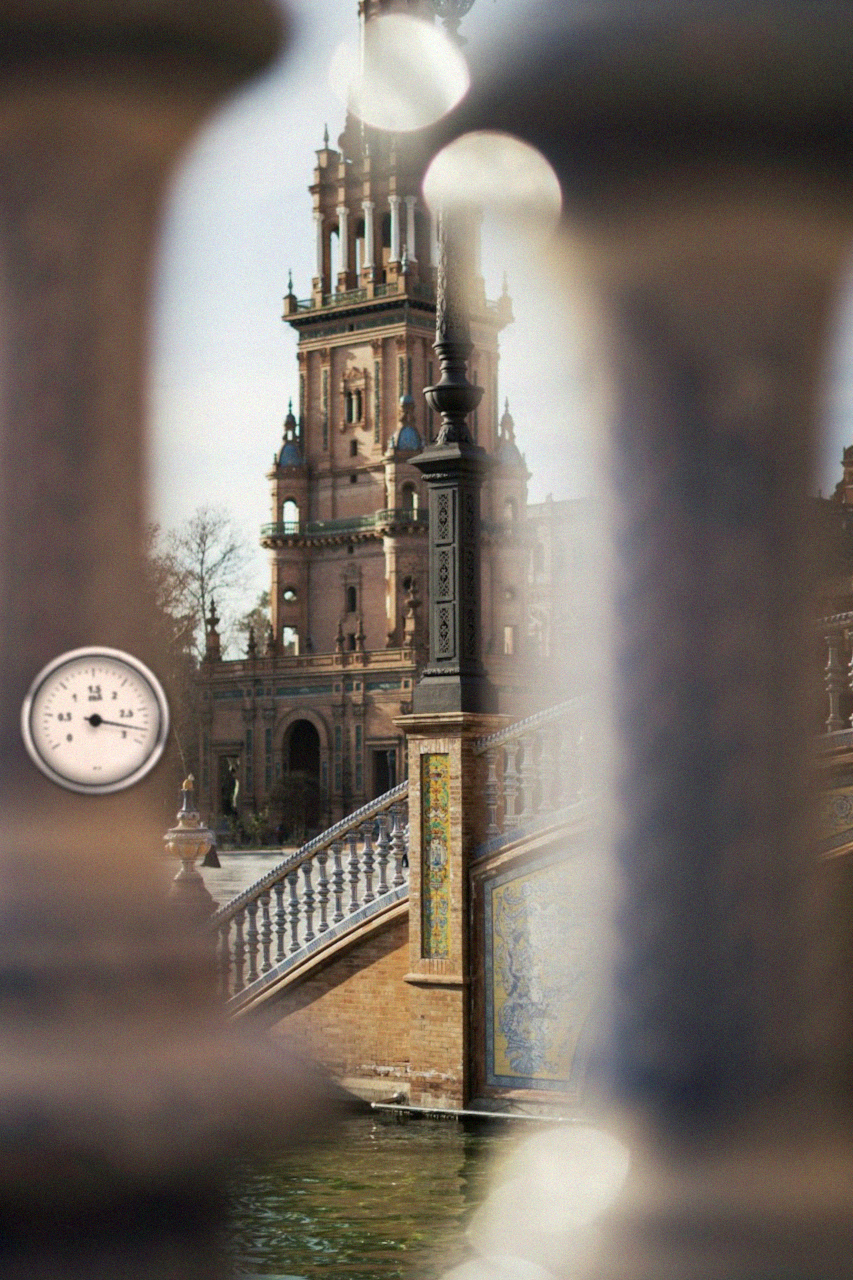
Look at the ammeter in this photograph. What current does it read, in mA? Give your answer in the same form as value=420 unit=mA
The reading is value=2.8 unit=mA
